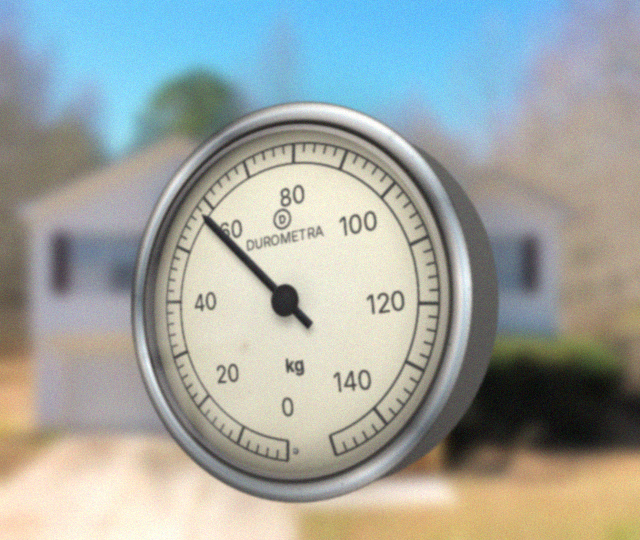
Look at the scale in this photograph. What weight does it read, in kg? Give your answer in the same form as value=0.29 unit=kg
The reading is value=58 unit=kg
